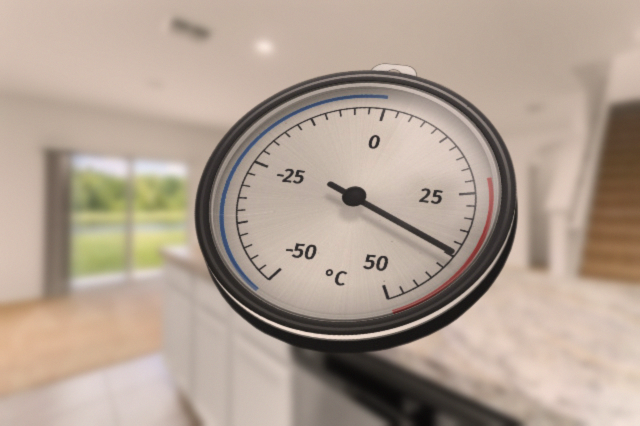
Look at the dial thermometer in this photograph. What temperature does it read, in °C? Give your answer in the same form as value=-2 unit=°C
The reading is value=37.5 unit=°C
